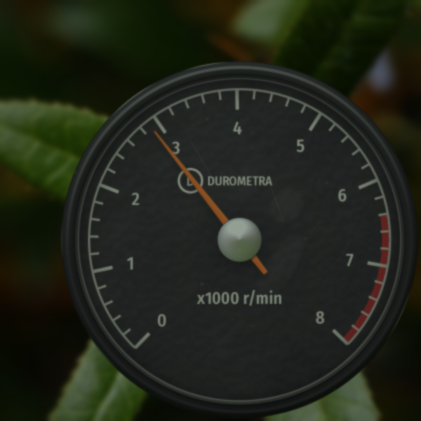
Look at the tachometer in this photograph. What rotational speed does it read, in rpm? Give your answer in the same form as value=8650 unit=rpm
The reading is value=2900 unit=rpm
